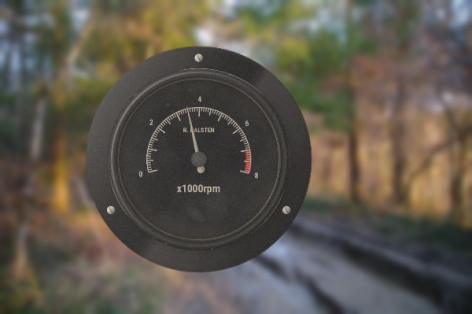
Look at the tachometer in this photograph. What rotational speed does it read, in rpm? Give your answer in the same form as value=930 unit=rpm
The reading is value=3500 unit=rpm
